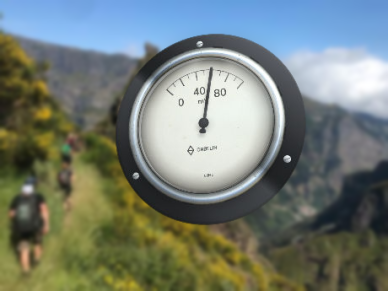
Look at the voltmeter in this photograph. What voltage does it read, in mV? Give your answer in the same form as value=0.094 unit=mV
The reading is value=60 unit=mV
